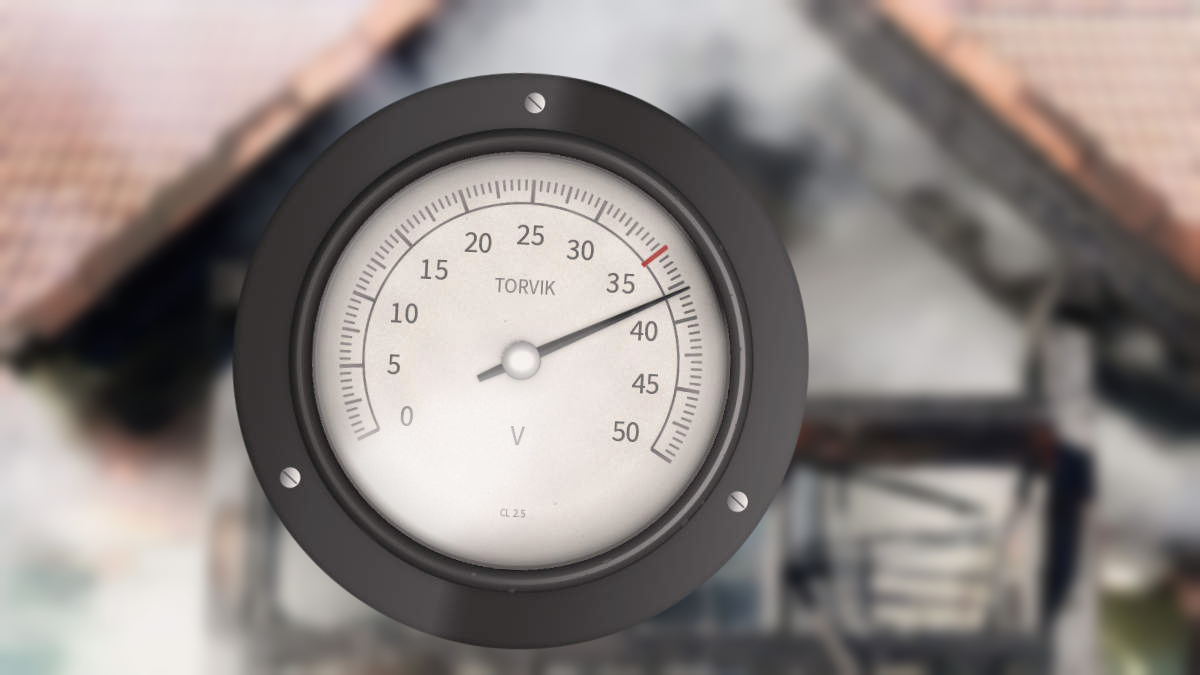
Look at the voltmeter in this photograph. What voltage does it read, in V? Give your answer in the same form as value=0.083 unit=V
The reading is value=38 unit=V
